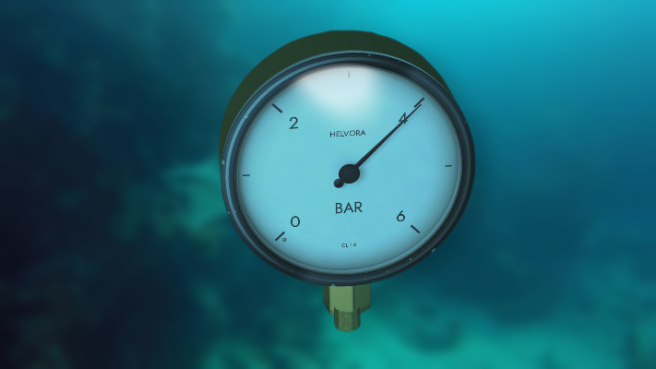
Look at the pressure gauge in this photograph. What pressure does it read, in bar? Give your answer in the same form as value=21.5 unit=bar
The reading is value=4 unit=bar
